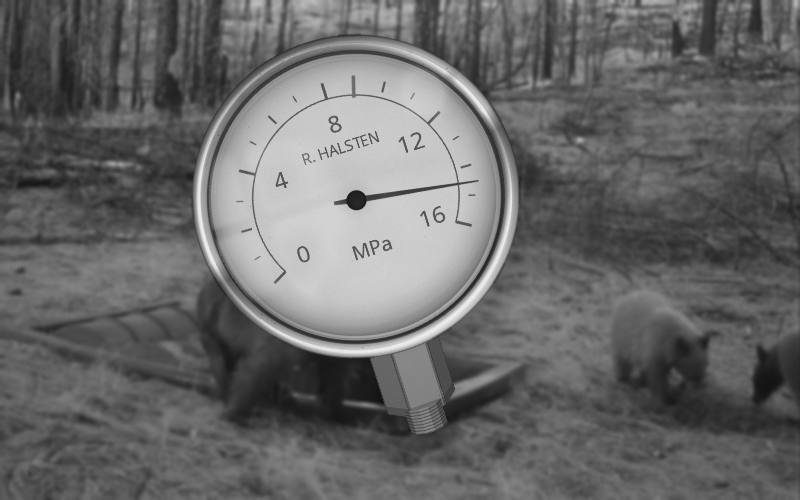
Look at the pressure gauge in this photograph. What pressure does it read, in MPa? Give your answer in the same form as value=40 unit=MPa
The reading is value=14.5 unit=MPa
